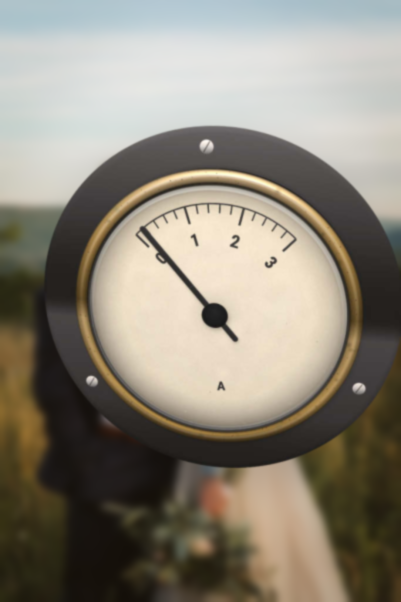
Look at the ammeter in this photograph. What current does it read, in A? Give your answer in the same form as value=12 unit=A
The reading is value=0.2 unit=A
